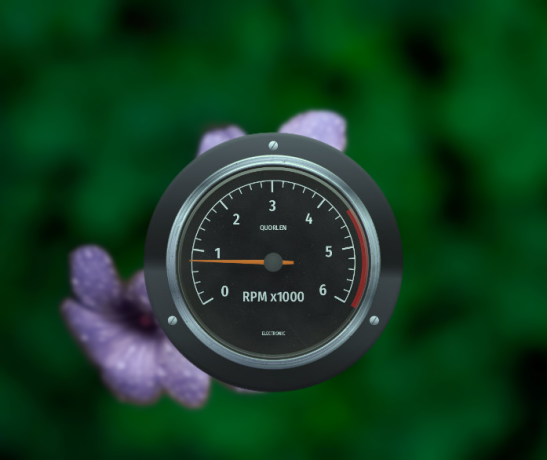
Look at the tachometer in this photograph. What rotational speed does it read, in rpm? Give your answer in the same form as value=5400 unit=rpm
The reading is value=800 unit=rpm
